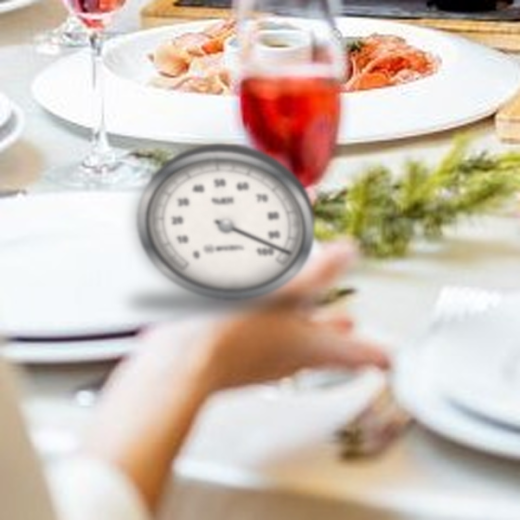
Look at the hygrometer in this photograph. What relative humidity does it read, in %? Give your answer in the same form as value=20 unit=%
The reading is value=95 unit=%
